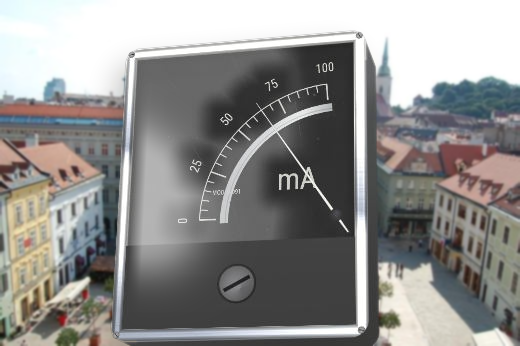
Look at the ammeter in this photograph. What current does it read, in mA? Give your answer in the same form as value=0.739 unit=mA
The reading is value=65 unit=mA
